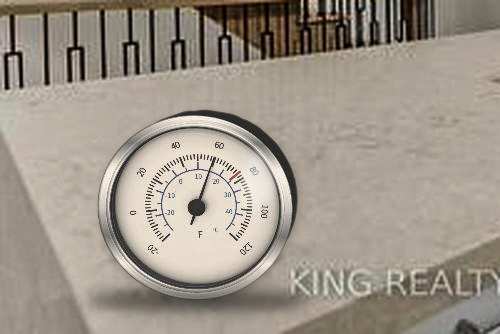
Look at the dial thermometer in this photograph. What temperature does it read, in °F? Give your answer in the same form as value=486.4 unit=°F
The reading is value=60 unit=°F
